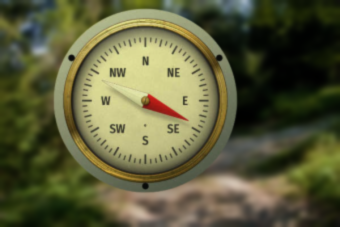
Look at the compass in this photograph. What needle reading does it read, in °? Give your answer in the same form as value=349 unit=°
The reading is value=115 unit=°
